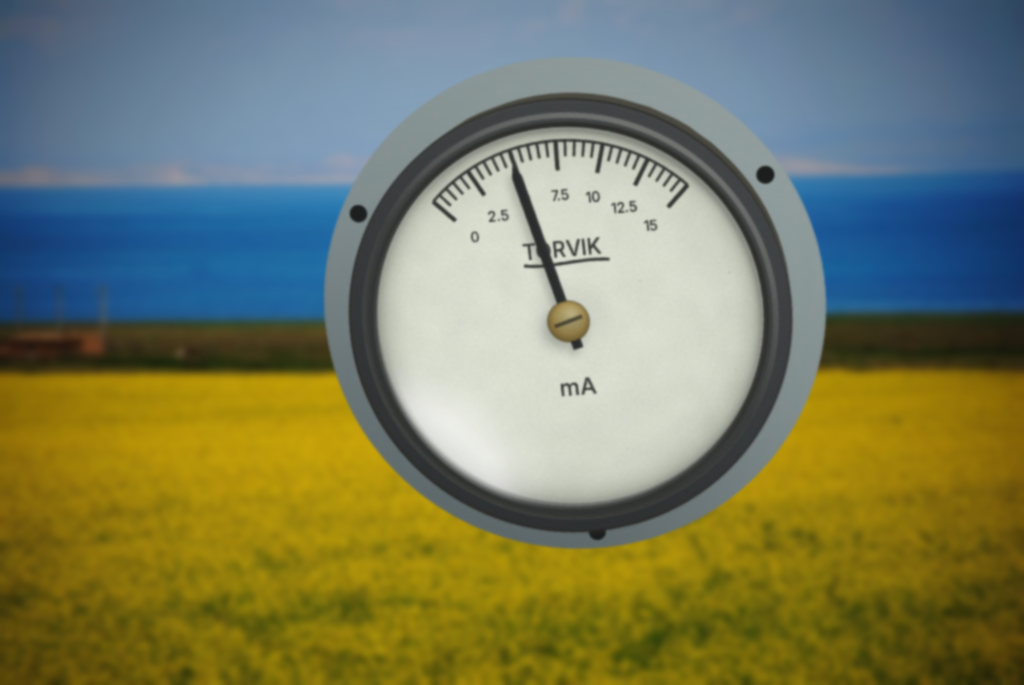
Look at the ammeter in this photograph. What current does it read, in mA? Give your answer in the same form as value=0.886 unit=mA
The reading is value=5 unit=mA
